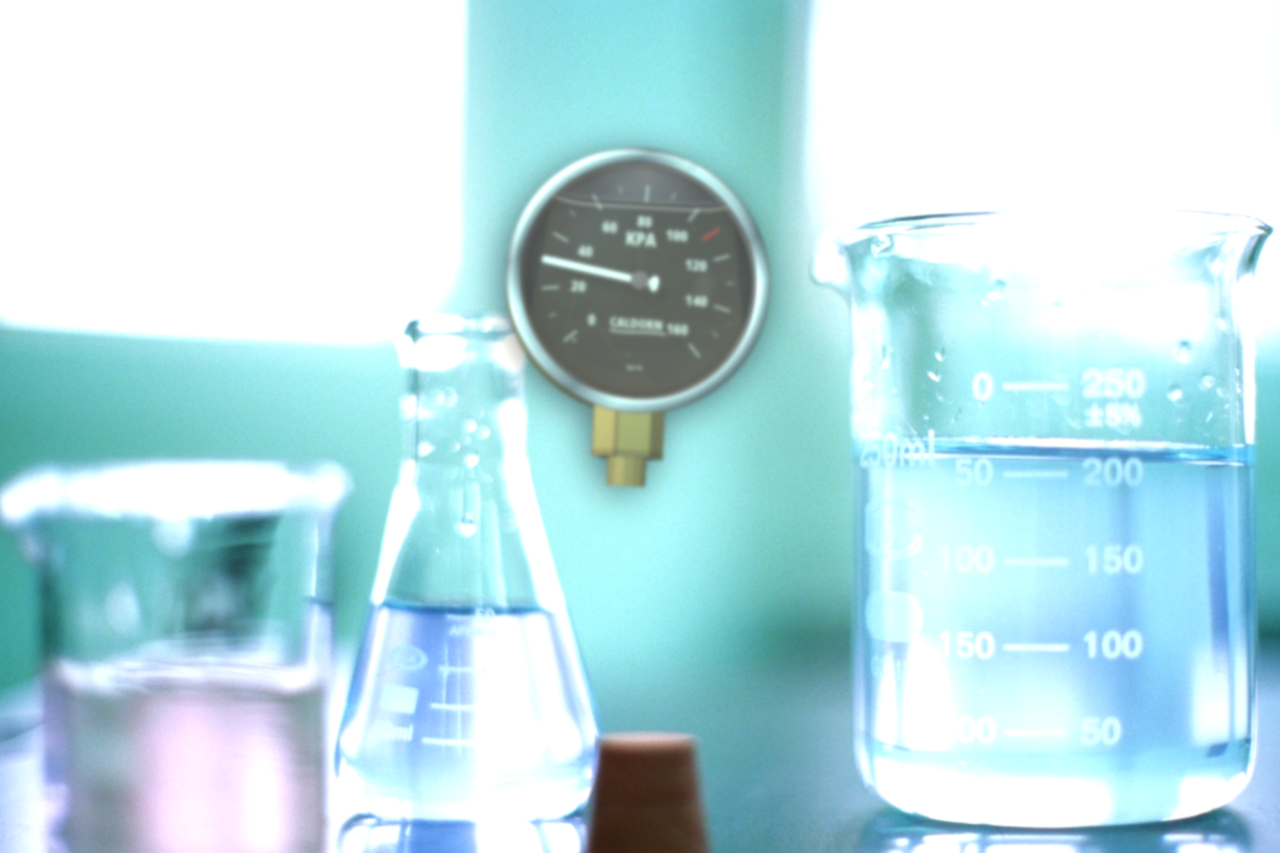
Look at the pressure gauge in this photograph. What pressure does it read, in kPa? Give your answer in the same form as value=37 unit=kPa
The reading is value=30 unit=kPa
